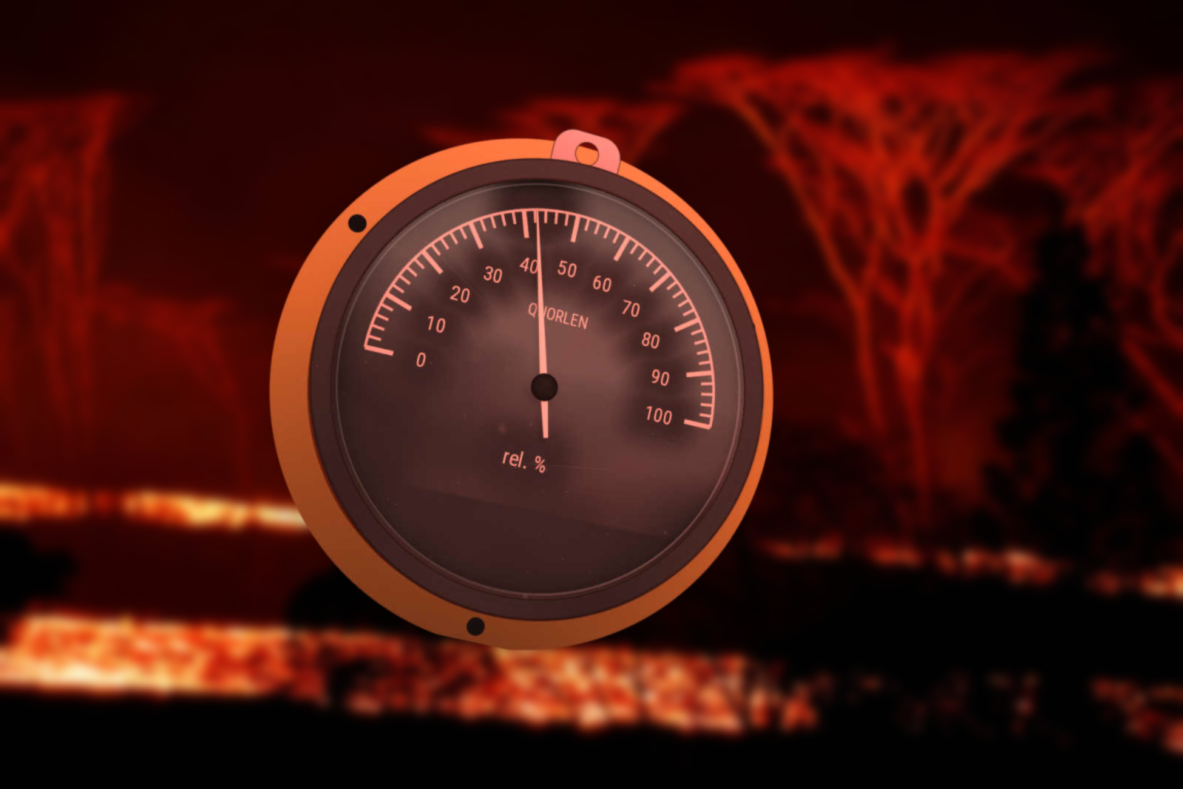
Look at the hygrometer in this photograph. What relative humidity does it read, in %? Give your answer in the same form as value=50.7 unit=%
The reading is value=42 unit=%
